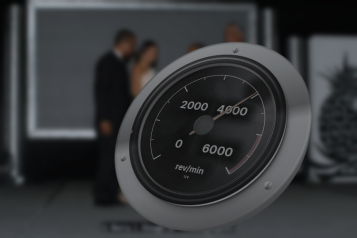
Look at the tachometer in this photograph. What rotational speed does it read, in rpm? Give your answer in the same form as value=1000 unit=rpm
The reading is value=4000 unit=rpm
